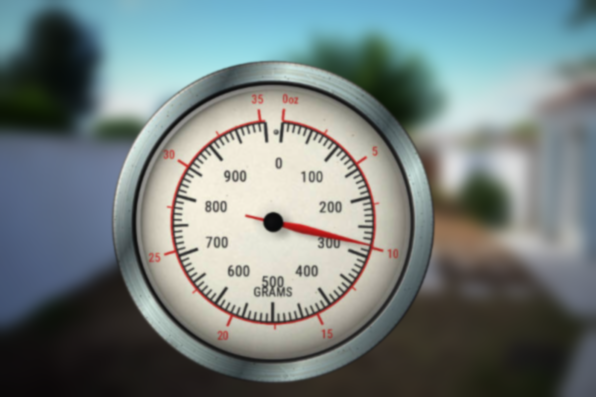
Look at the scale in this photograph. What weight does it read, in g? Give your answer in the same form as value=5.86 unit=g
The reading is value=280 unit=g
